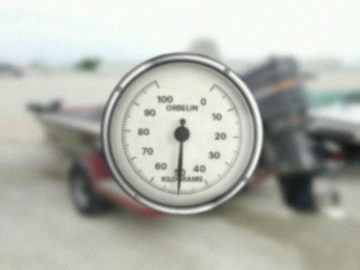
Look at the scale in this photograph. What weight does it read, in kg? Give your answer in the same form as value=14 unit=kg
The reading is value=50 unit=kg
